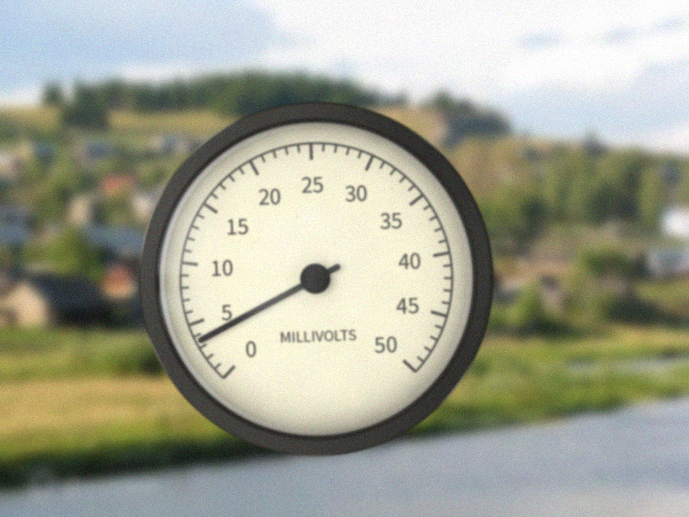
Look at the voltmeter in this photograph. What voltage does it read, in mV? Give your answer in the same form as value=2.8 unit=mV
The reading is value=3.5 unit=mV
